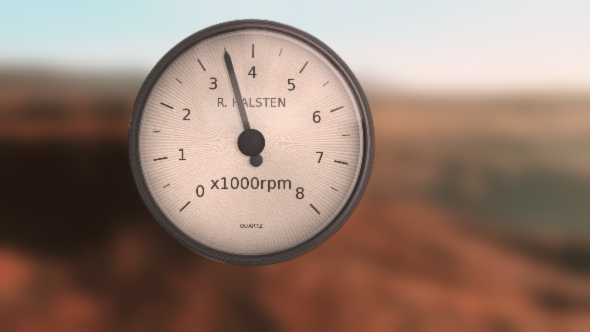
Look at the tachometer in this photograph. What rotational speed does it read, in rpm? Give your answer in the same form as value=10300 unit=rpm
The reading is value=3500 unit=rpm
